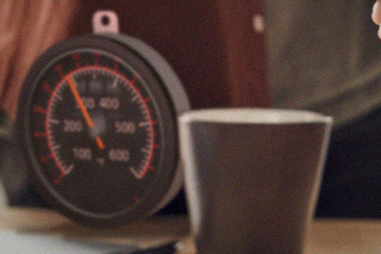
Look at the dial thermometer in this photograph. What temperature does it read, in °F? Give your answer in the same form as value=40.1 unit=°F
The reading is value=300 unit=°F
